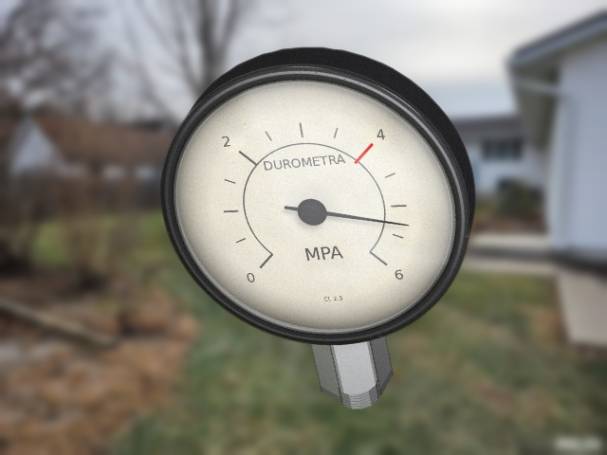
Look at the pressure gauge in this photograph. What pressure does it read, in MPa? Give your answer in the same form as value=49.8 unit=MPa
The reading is value=5.25 unit=MPa
